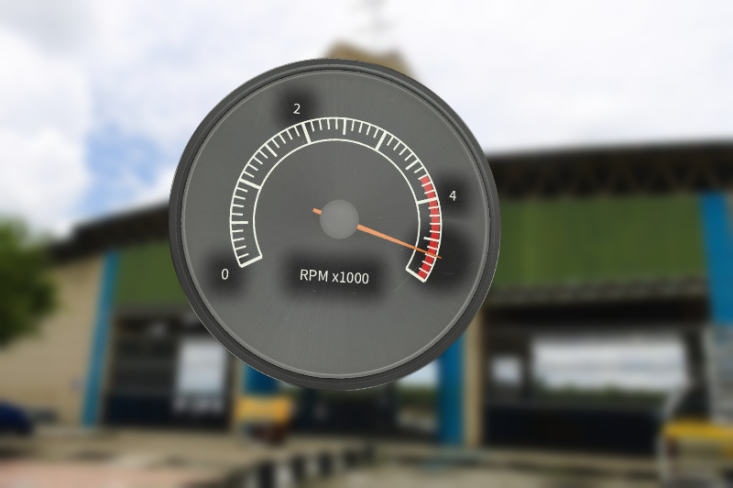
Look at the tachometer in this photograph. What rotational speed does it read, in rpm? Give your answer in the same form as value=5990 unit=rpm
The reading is value=4700 unit=rpm
